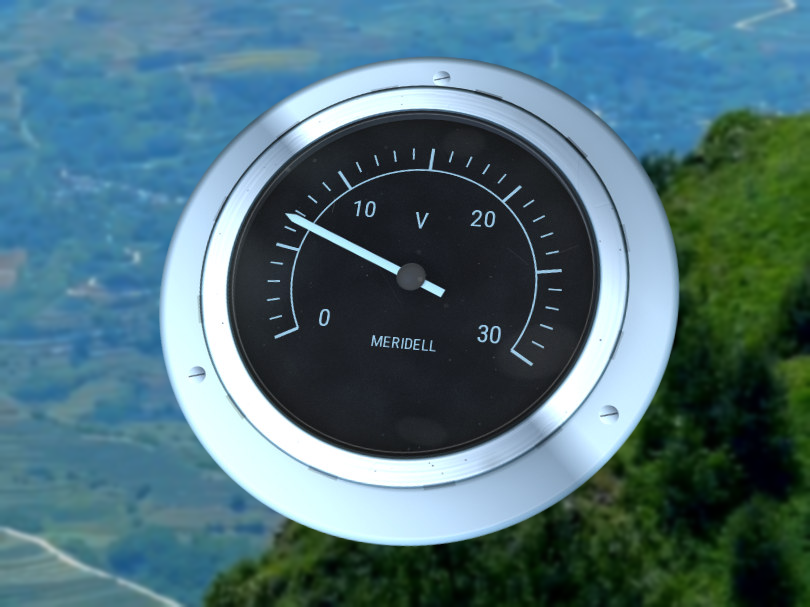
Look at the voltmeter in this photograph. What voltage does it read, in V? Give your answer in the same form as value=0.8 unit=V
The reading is value=6.5 unit=V
